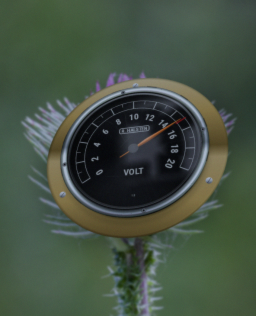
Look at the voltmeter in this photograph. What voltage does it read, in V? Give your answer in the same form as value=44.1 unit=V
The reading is value=15 unit=V
